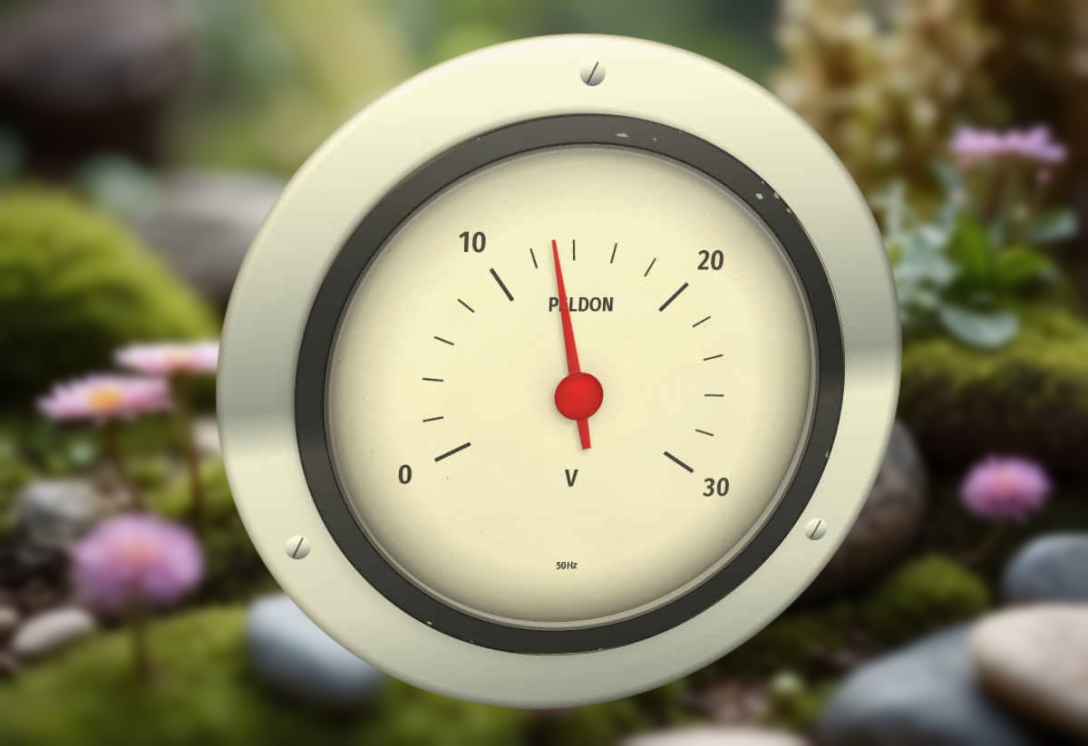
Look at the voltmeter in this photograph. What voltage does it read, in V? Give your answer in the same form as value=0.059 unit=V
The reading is value=13 unit=V
